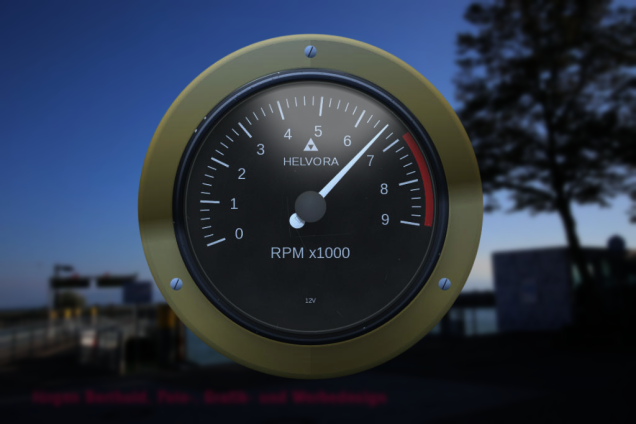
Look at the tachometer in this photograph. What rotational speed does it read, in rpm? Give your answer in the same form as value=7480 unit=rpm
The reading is value=6600 unit=rpm
